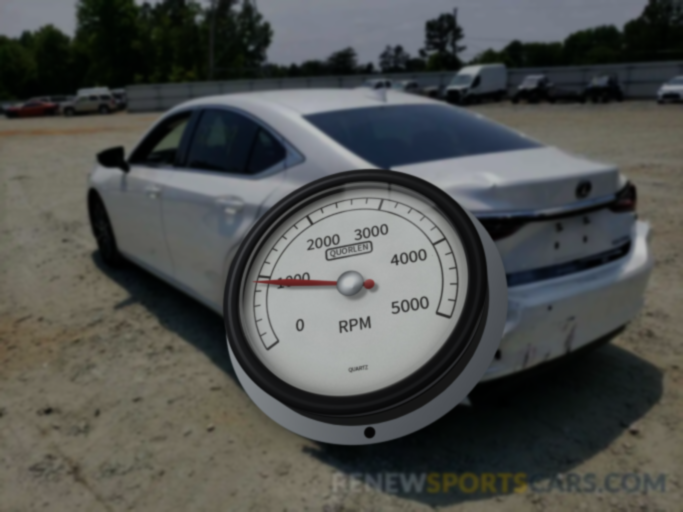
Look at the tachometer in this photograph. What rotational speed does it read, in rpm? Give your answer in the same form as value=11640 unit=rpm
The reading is value=900 unit=rpm
